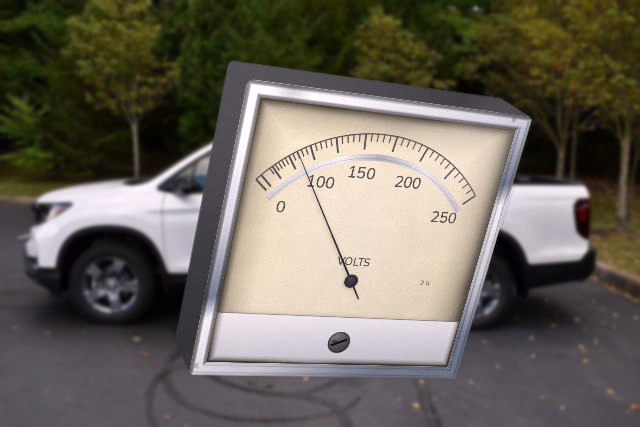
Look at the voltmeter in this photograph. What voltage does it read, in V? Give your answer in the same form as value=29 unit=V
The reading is value=85 unit=V
